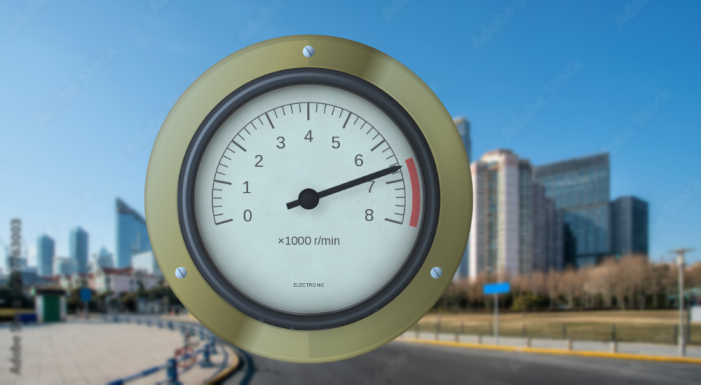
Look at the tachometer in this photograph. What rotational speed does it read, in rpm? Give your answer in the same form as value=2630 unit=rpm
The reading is value=6700 unit=rpm
